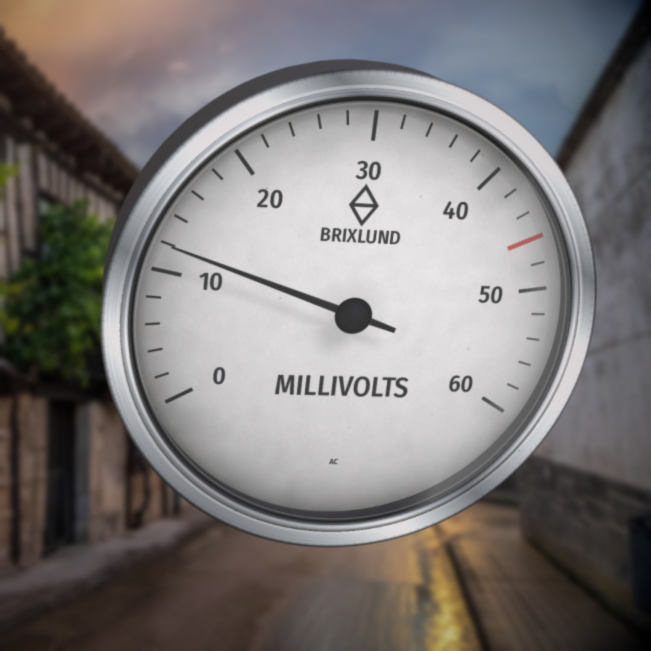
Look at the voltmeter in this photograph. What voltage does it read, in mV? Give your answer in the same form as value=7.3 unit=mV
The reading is value=12 unit=mV
